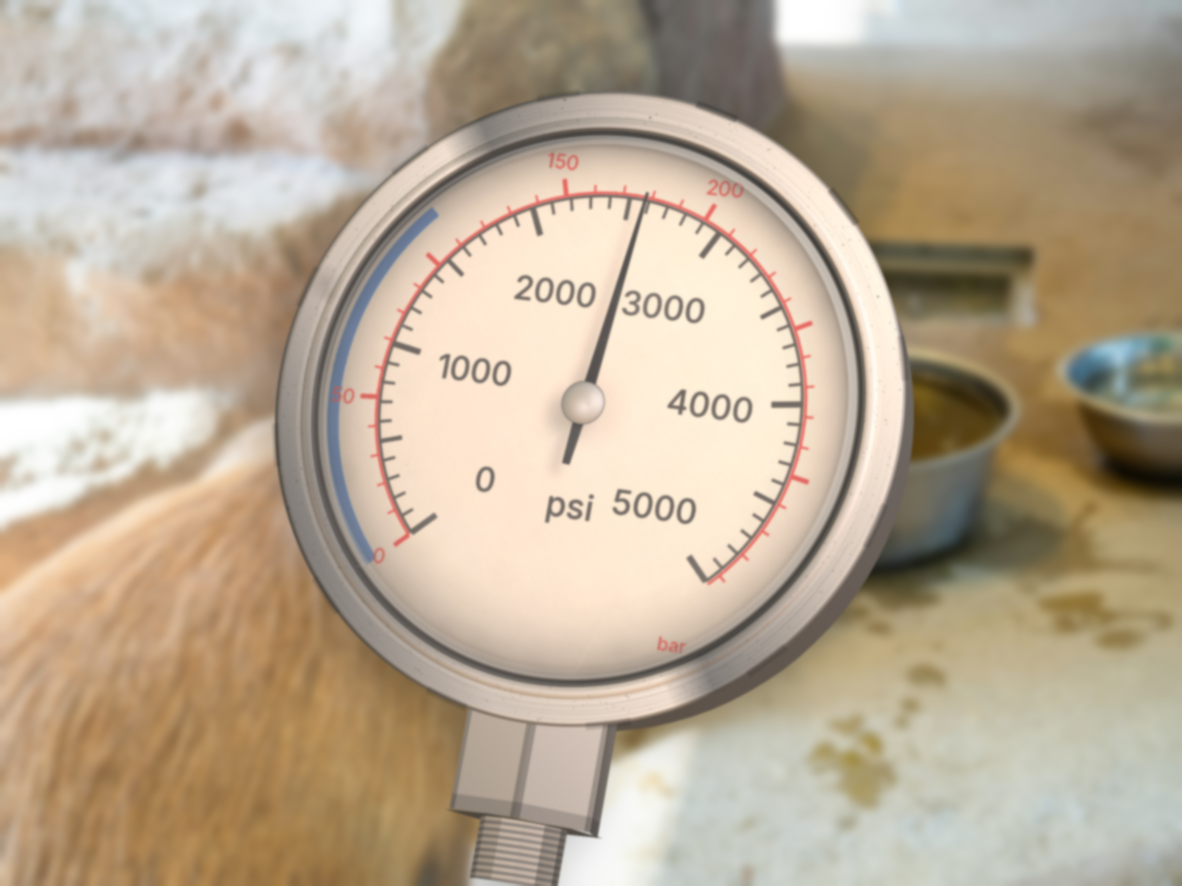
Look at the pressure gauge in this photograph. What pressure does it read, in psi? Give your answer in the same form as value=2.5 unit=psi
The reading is value=2600 unit=psi
